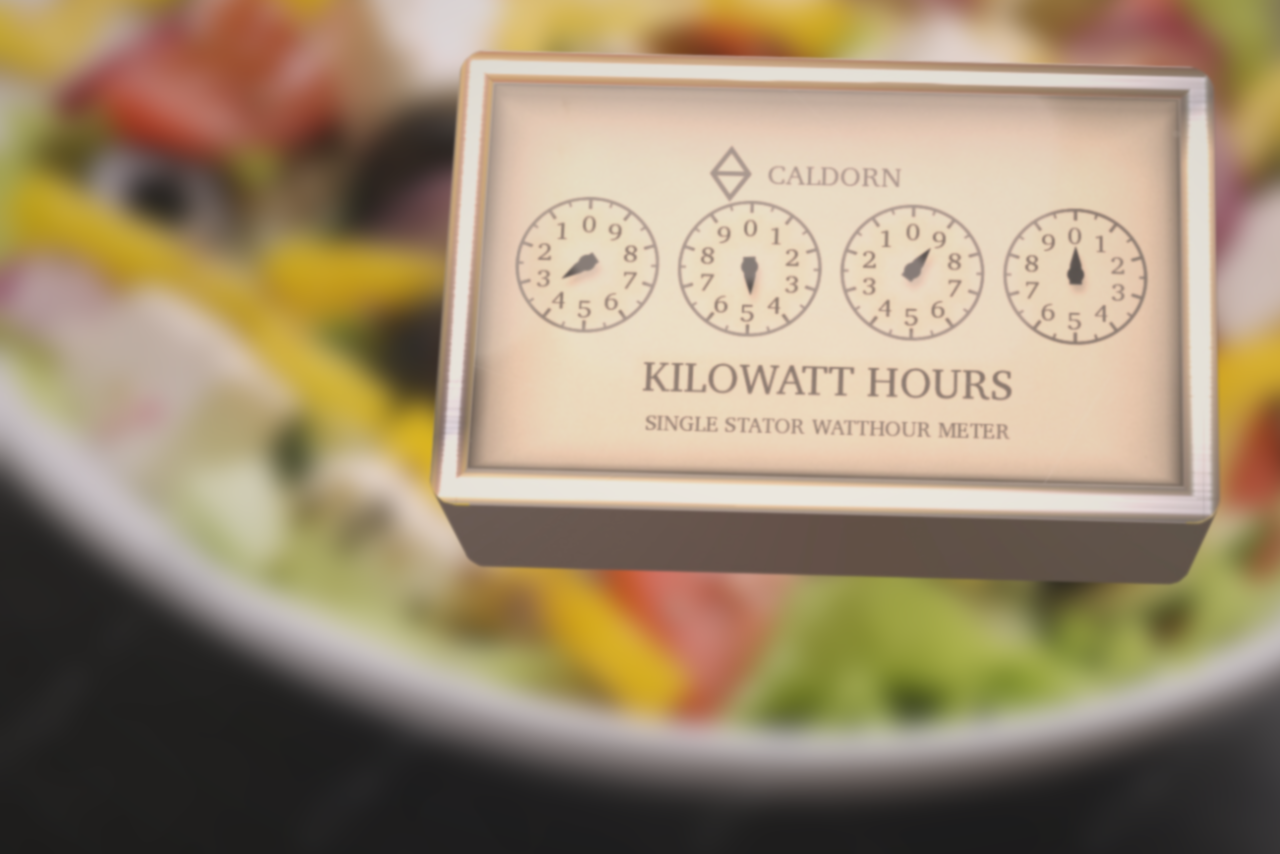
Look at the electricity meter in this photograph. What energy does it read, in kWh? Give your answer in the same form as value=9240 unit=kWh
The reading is value=3490 unit=kWh
